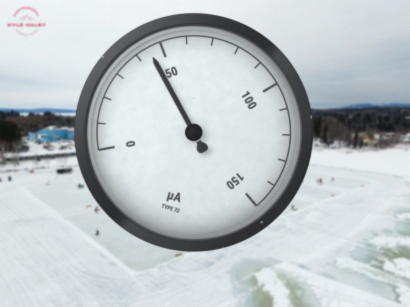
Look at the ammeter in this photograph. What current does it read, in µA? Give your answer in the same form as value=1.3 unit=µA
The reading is value=45 unit=µA
